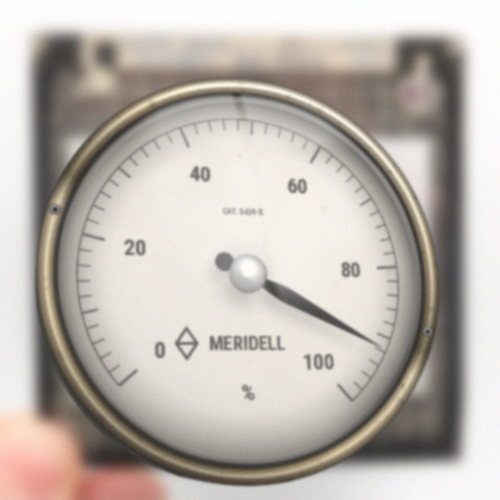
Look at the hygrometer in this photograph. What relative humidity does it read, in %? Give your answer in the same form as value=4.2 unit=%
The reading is value=92 unit=%
